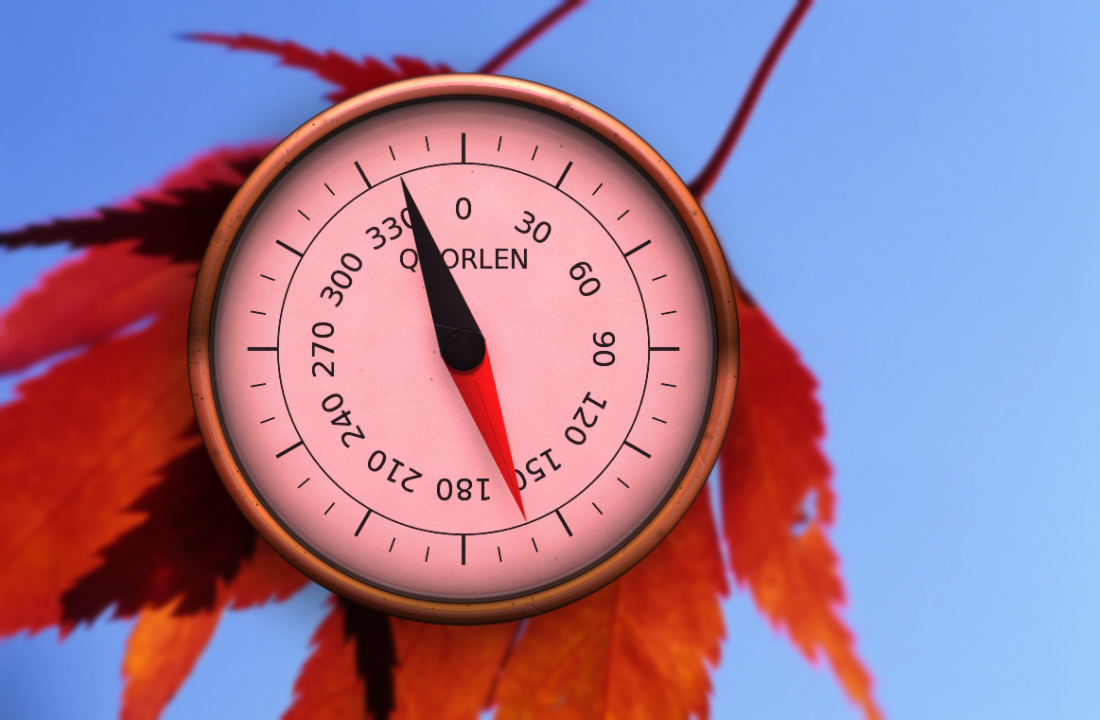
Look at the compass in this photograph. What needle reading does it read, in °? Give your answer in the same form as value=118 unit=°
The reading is value=160 unit=°
